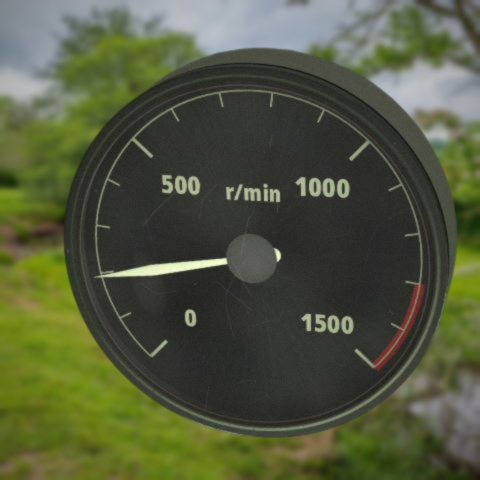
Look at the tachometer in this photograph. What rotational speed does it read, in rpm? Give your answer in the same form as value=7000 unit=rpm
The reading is value=200 unit=rpm
